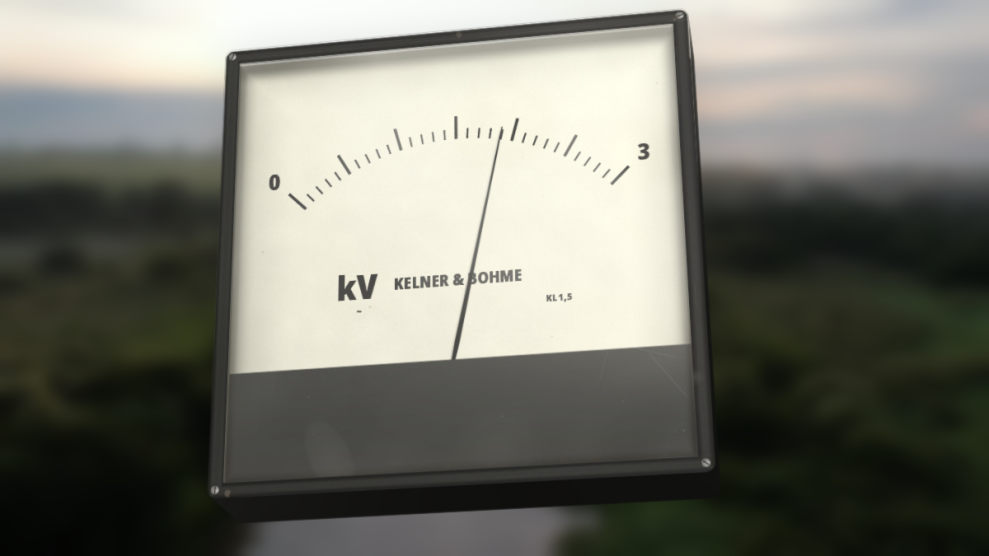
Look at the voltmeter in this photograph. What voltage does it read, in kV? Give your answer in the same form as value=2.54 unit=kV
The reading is value=1.9 unit=kV
